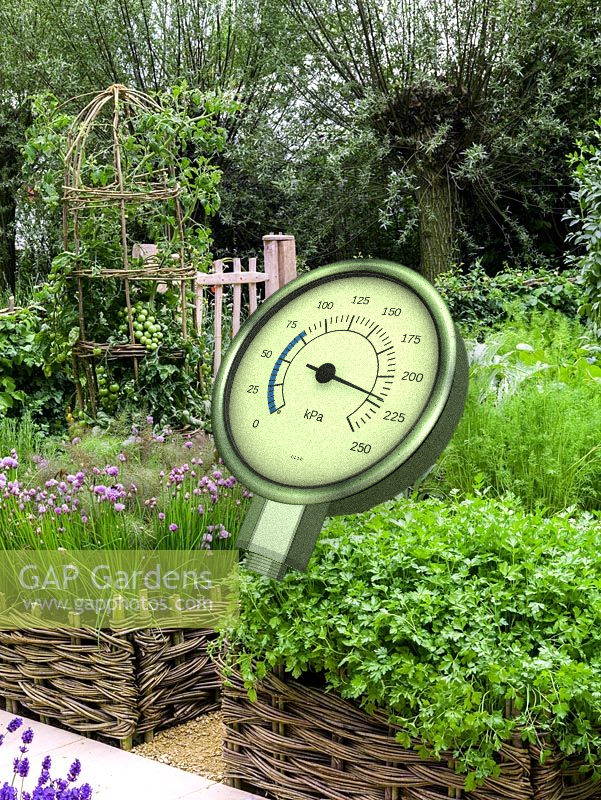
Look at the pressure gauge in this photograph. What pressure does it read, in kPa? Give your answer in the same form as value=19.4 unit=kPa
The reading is value=220 unit=kPa
